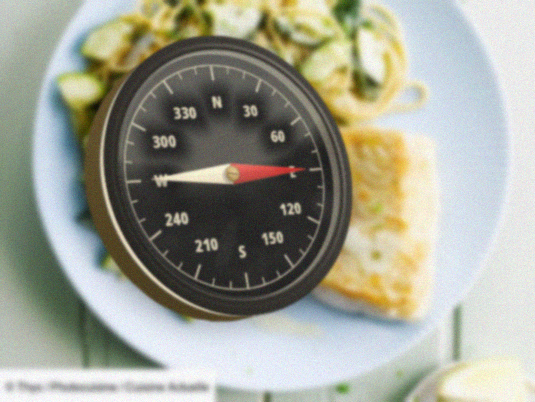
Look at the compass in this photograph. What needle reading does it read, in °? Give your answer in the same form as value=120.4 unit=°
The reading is value=90 unit=°
